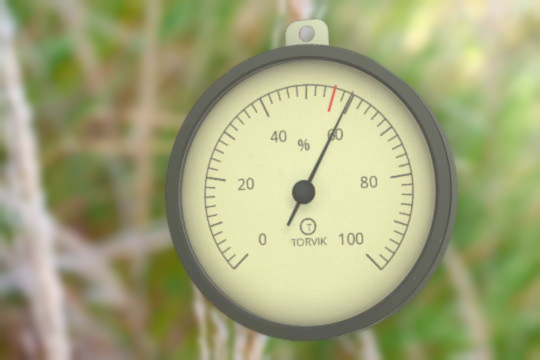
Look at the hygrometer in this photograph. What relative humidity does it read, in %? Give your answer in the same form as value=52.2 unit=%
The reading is value=60 unit=%
